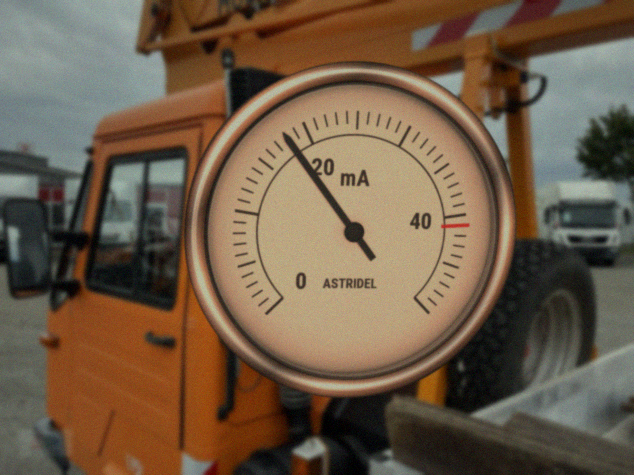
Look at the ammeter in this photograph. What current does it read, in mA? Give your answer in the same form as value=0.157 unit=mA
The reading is value=18 unit=mA
